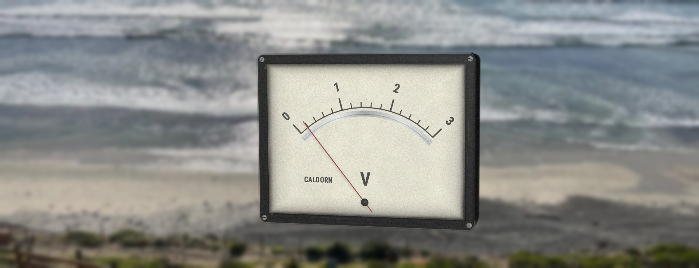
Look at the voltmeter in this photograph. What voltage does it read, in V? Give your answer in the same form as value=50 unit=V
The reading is value=0.2 unit=V
